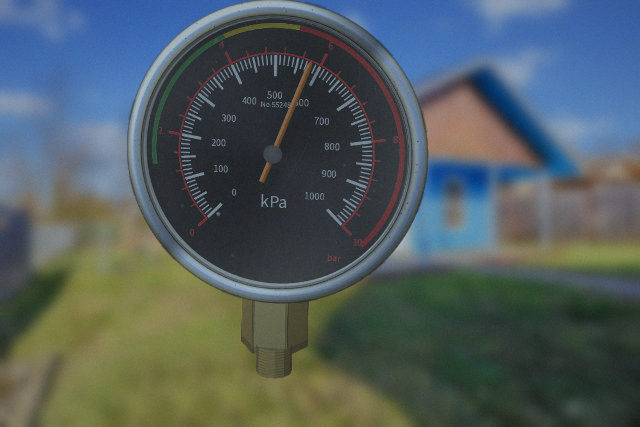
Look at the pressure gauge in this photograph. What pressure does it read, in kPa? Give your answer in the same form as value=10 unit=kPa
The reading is value=580 unit=kPa
